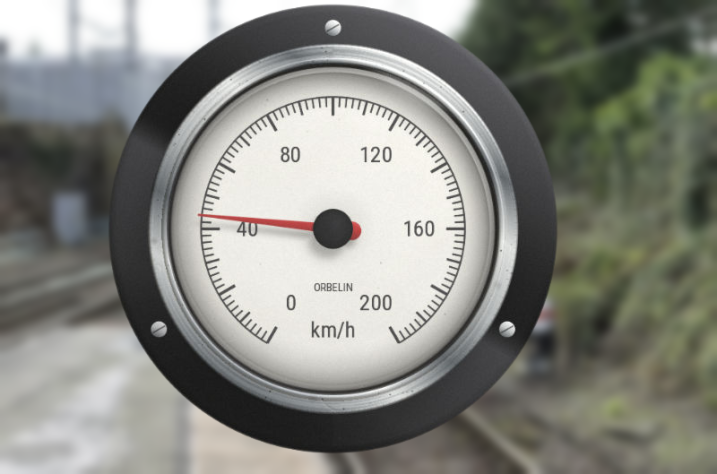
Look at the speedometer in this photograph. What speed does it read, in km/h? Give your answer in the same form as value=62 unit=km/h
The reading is value=44 unit=km/h
